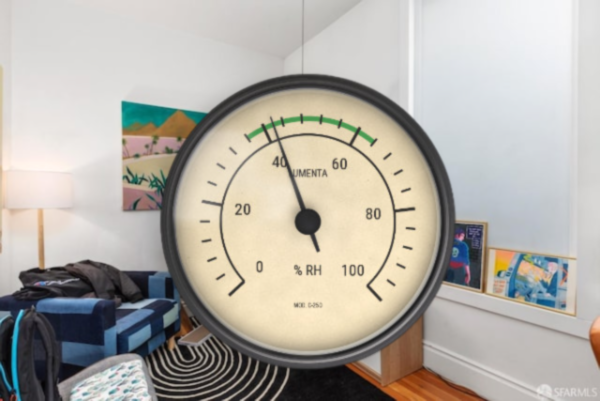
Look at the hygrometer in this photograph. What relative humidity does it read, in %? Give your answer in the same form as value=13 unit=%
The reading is value=42 unit=%
